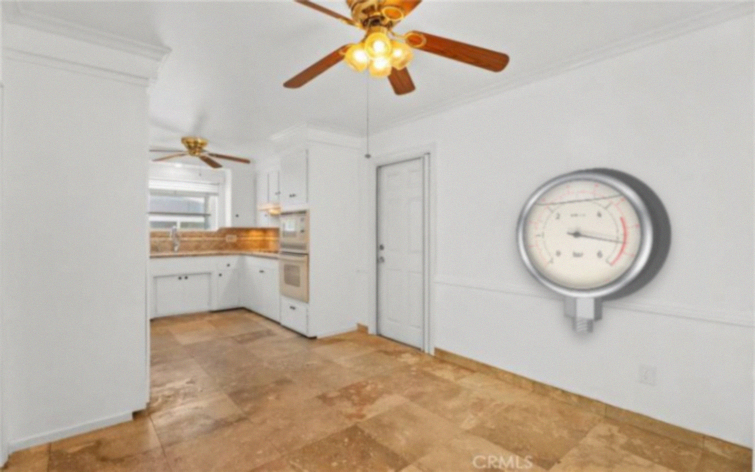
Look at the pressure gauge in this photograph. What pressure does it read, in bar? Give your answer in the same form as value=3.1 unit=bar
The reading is value=5.25 unit=bar
